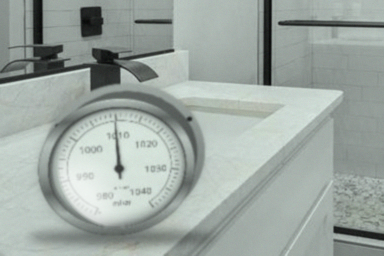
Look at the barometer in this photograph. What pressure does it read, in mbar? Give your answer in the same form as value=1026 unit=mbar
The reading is value=1010 unit=mbar
